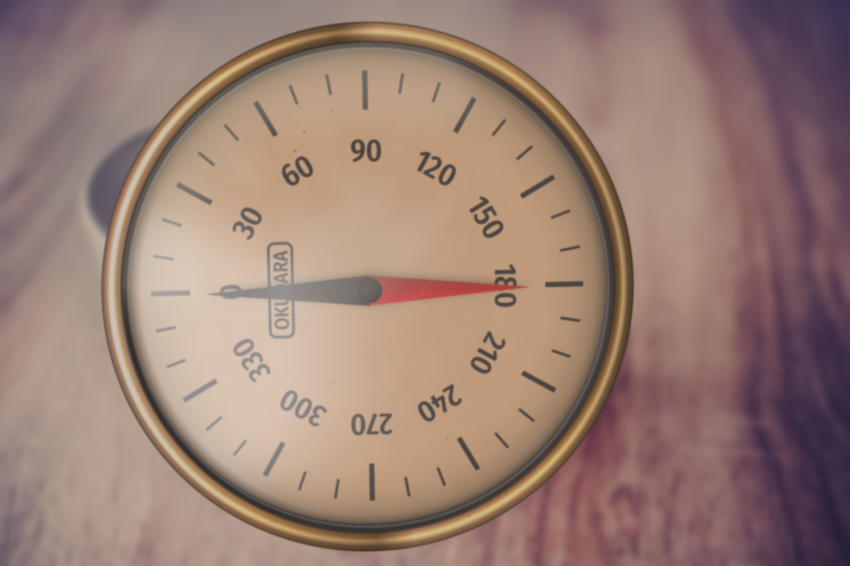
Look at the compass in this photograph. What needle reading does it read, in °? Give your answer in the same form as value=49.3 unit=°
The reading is value=180 unit=°
